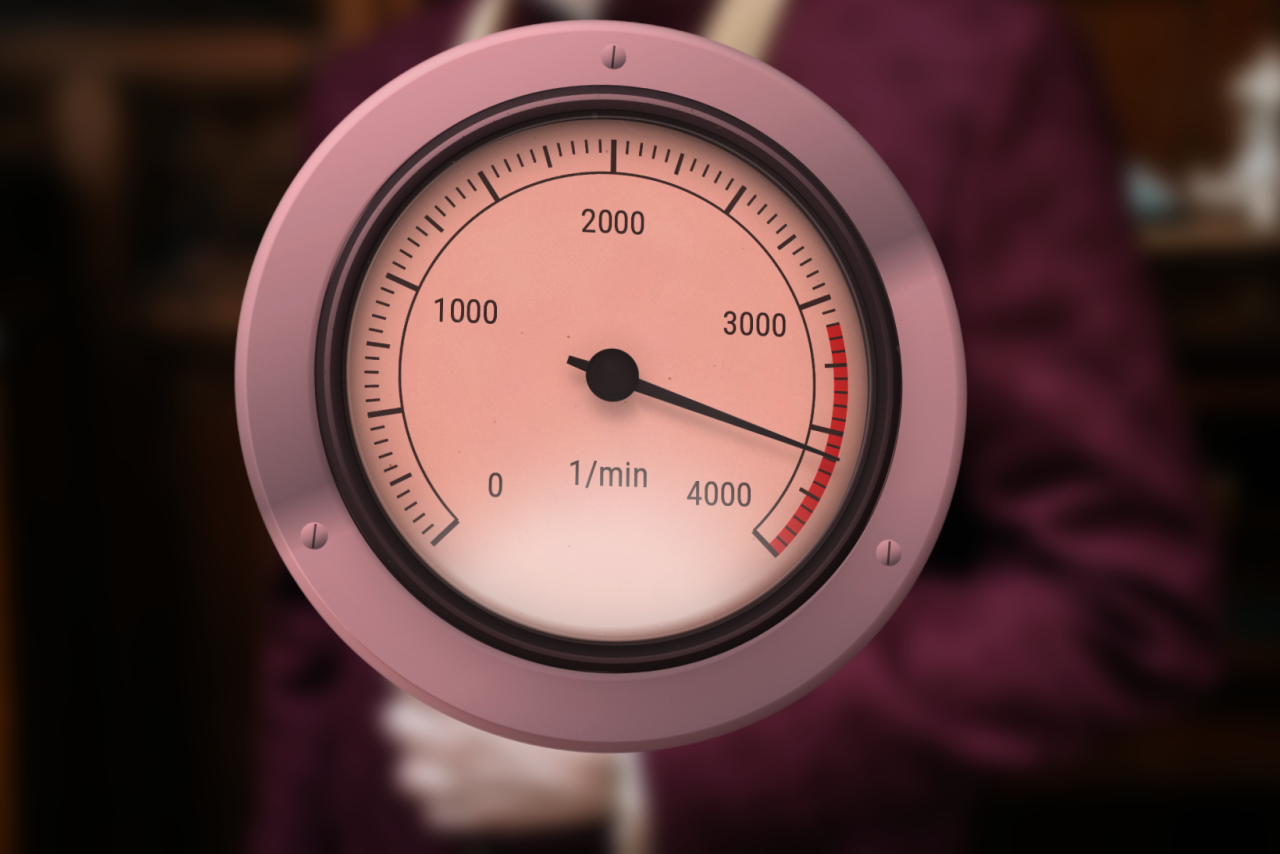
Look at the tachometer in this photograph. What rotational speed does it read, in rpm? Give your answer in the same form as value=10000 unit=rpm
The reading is value=3600 unit=rpm
